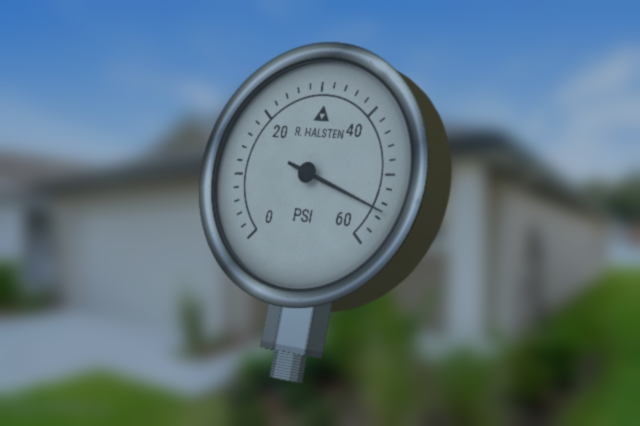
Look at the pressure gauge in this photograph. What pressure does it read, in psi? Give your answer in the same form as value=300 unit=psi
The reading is value=55 unit=psi
